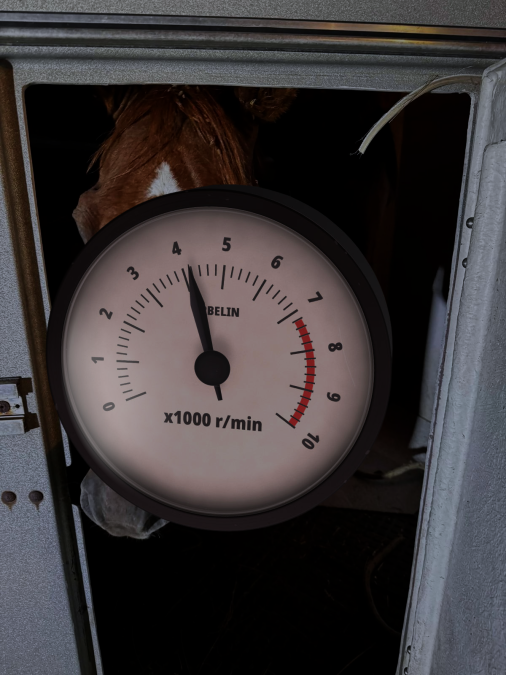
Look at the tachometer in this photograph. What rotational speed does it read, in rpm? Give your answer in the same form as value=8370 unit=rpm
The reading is value=4200 unit=rpm
